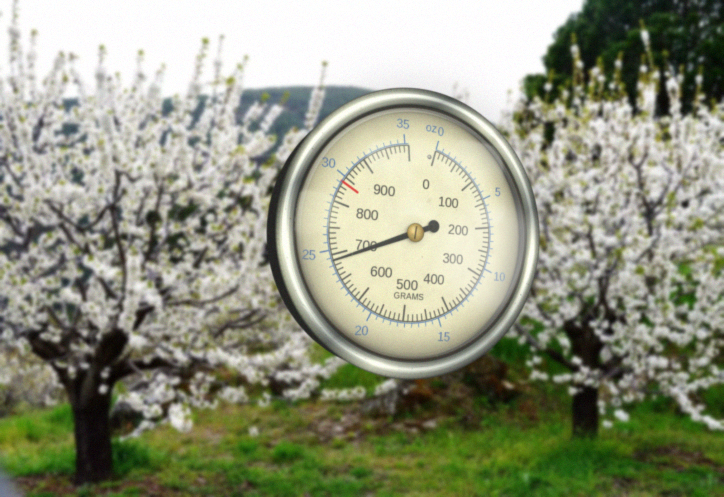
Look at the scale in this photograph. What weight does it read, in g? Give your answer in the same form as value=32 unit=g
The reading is value=690 unit=g
